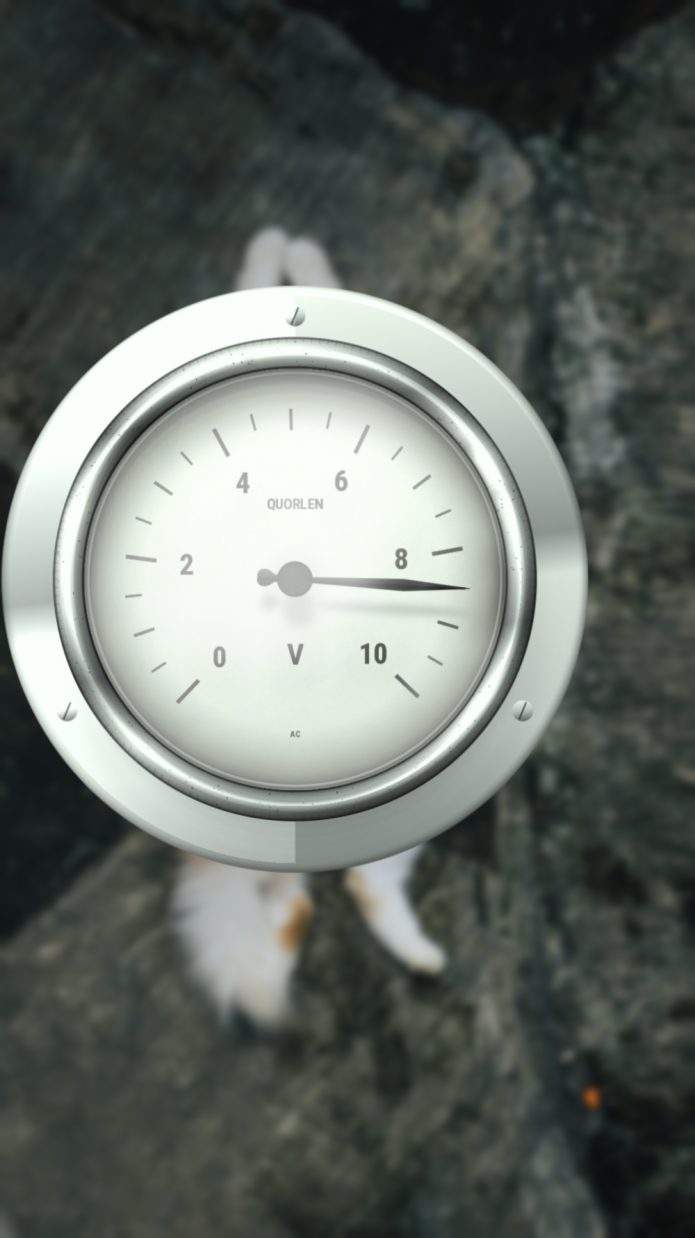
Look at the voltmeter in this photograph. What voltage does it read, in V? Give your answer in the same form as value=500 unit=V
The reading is value=8.5 unit=V
